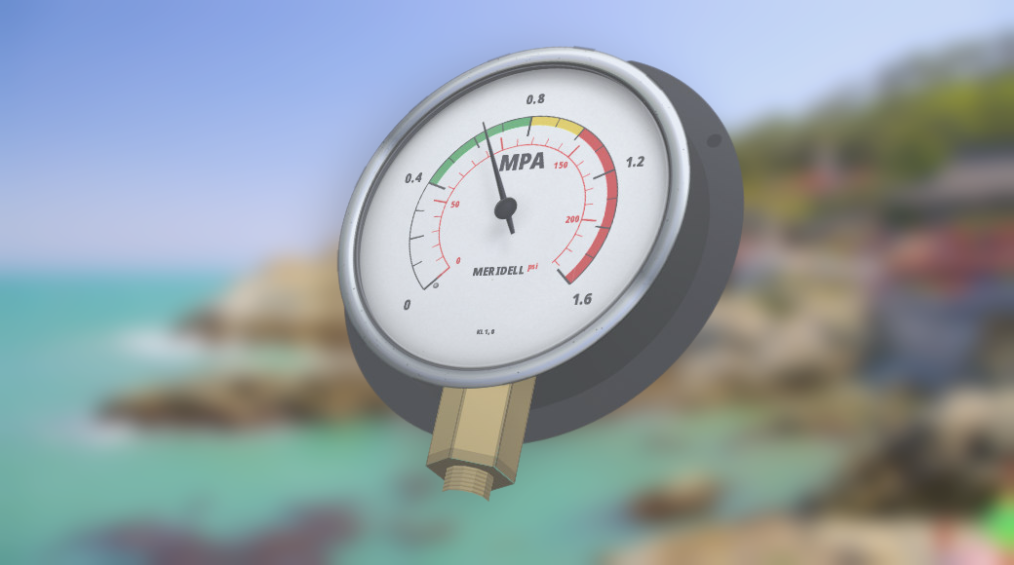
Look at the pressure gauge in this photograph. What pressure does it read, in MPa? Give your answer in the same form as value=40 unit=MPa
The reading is value=0.65 unit=MPa
